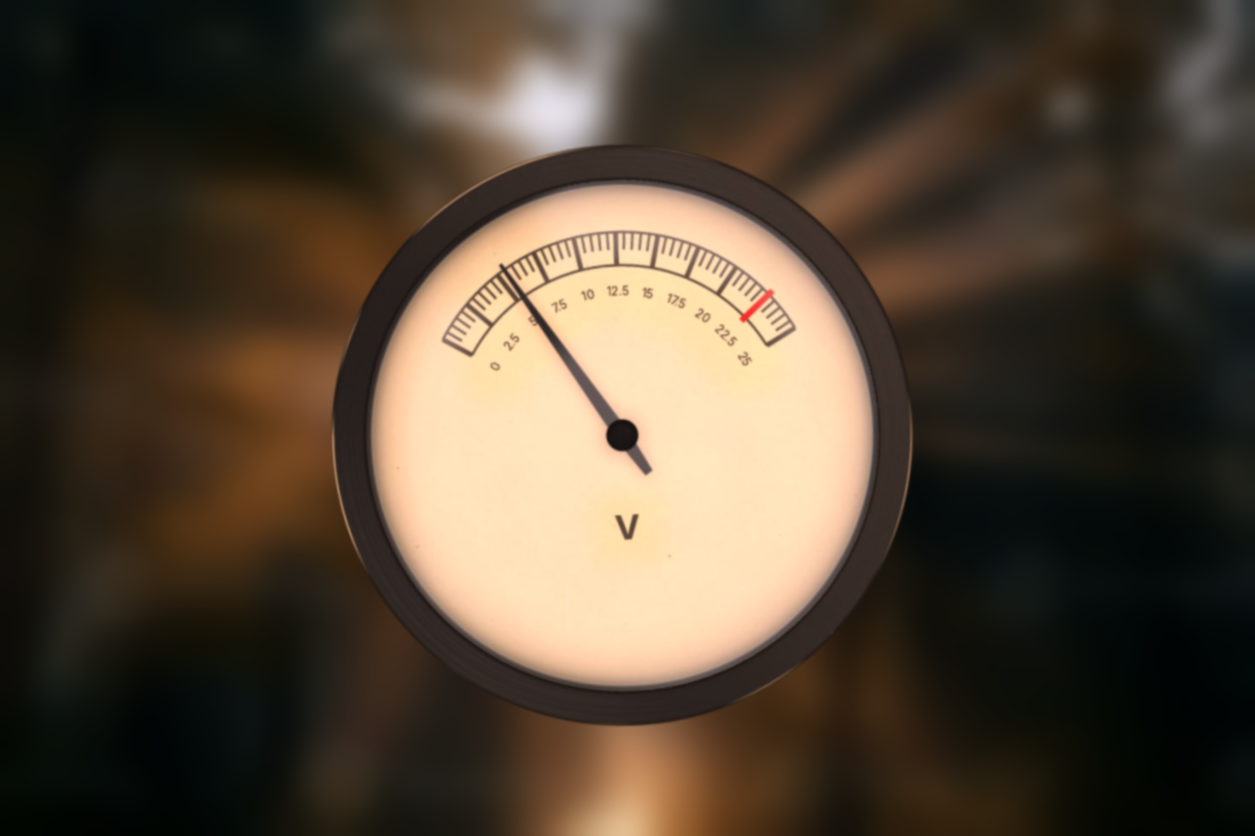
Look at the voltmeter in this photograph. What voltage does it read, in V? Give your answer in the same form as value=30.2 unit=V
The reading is value=5.5 unit=V
